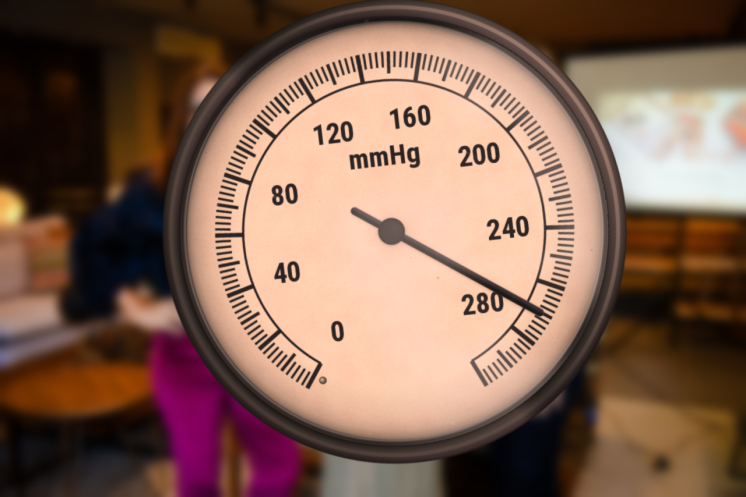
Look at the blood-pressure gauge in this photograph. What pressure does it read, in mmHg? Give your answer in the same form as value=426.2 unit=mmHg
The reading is value=270 unit=mmHg
